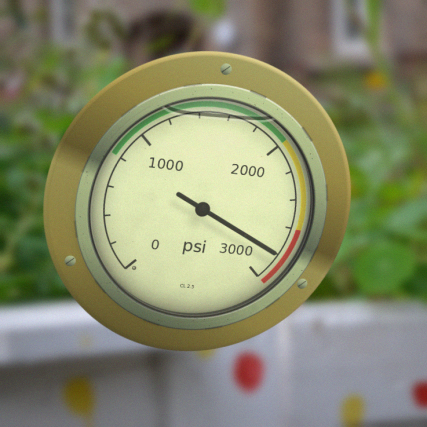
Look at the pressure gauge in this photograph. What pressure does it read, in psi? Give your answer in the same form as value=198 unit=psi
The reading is value=2800 unit=psi
